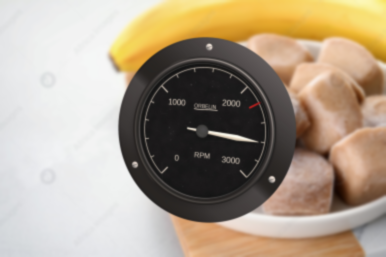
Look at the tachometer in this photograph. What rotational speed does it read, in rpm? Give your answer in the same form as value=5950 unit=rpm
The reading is value=2600 unit=rpm
